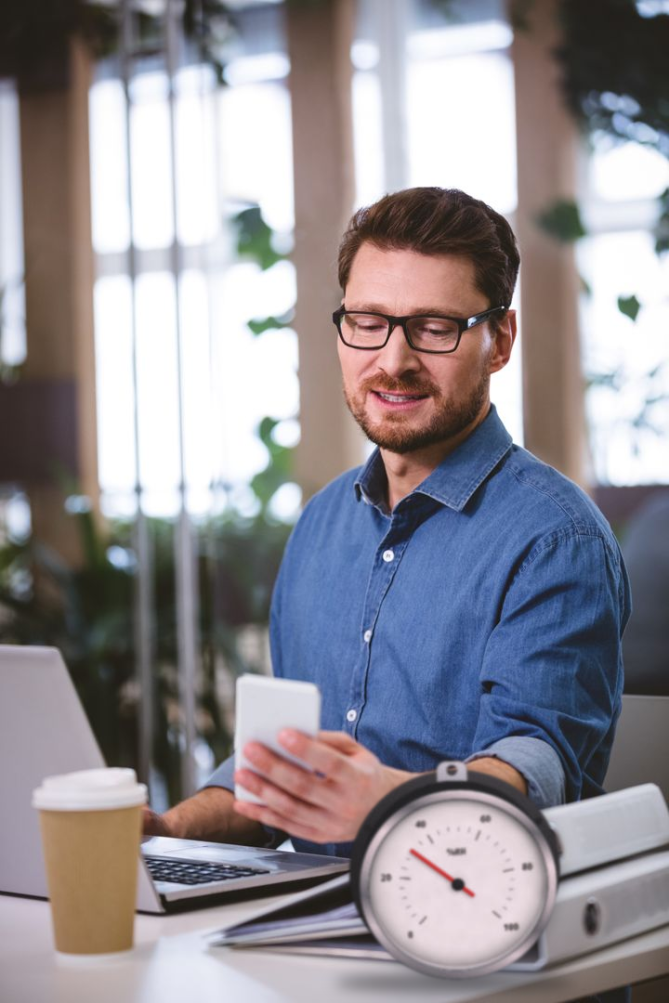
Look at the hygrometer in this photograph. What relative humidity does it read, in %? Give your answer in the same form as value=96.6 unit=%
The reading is value=32 unit=%
